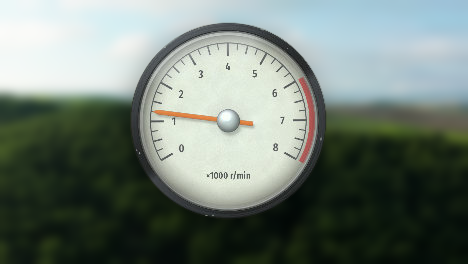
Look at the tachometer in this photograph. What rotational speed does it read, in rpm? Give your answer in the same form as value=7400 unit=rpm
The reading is value=1250 unit=rpm
